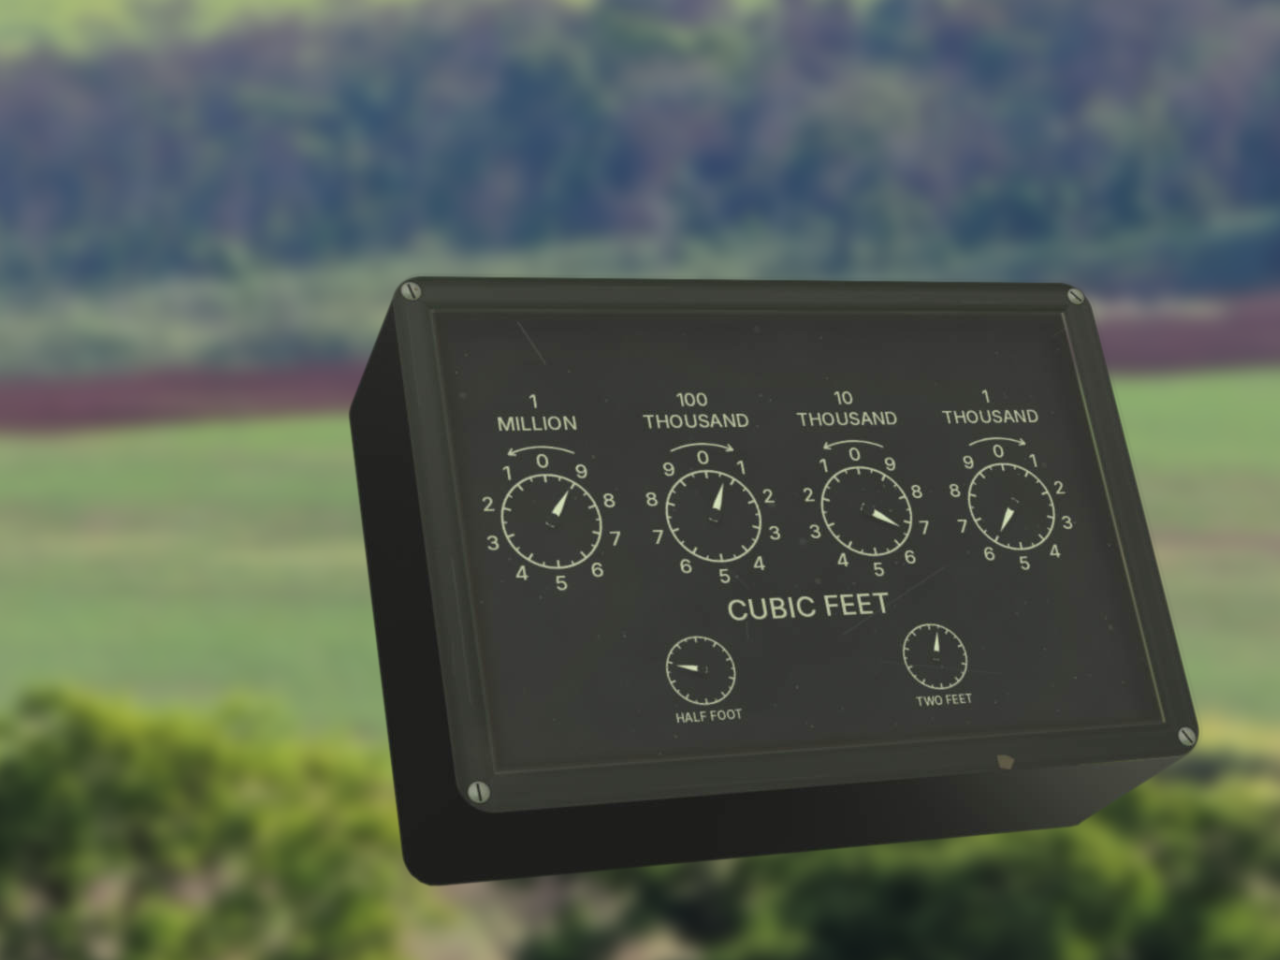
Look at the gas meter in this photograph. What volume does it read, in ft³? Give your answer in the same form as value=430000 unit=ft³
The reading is value=906600 unit=ft³
